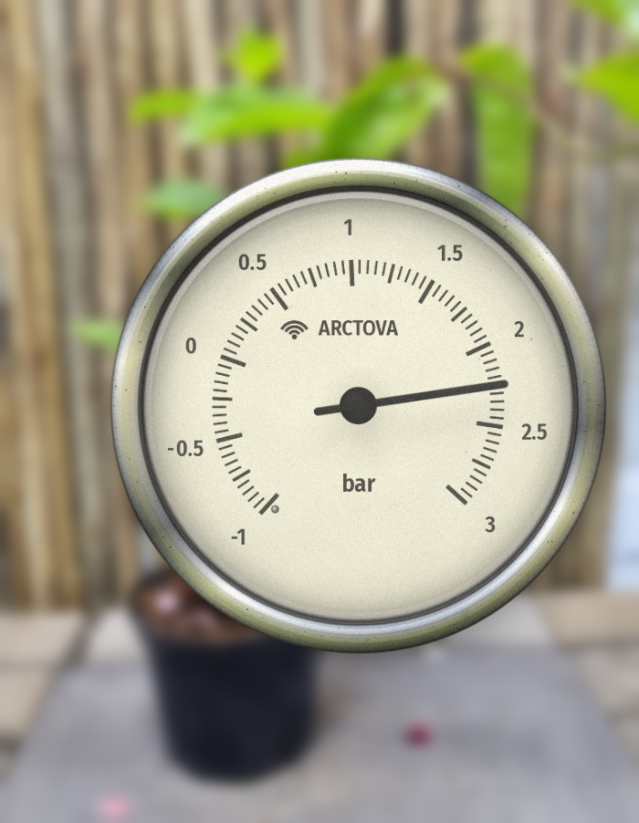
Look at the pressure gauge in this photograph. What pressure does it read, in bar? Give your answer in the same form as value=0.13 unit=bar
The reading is value=2.25 unit=bar
